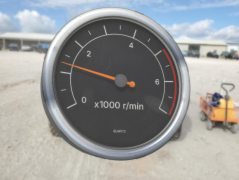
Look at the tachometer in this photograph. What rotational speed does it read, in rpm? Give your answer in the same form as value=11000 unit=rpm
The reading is value=1250 unit=rpm
